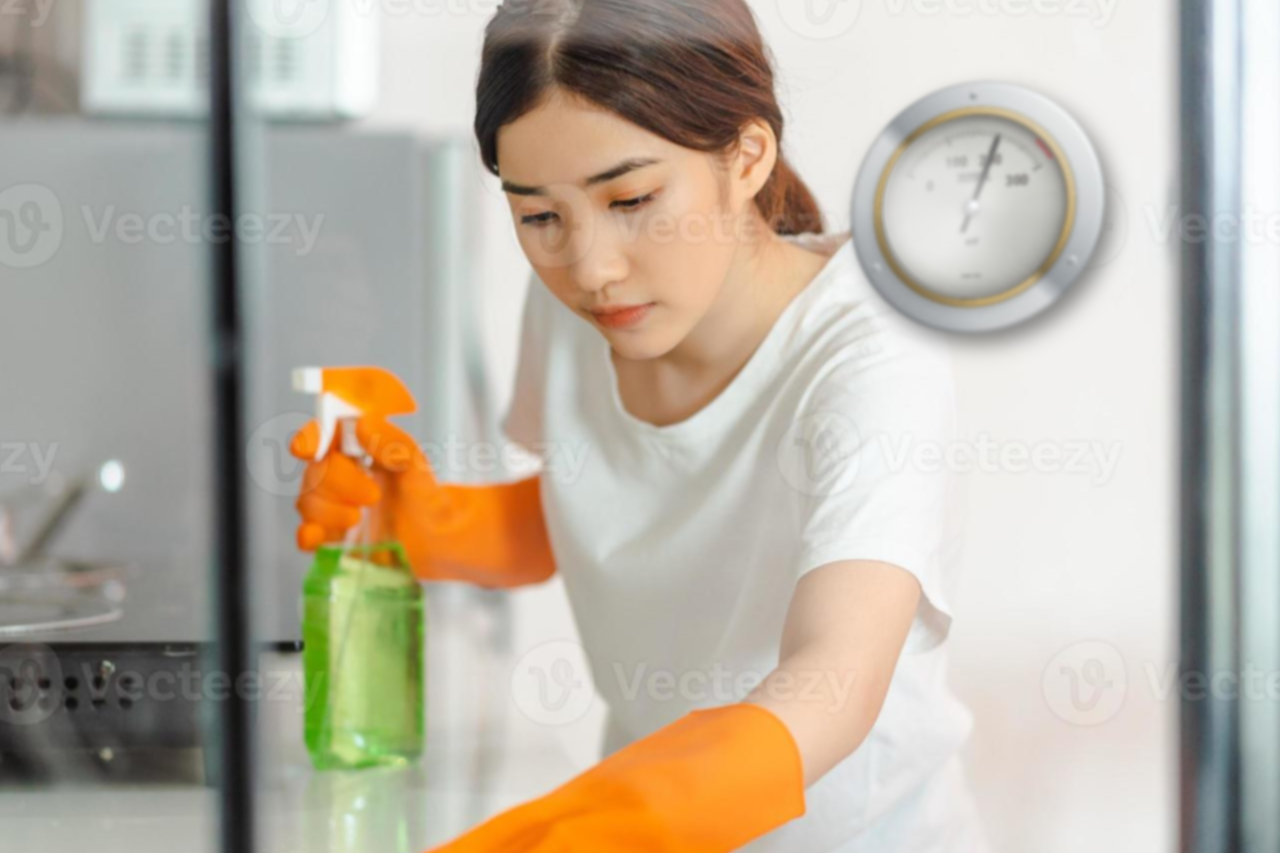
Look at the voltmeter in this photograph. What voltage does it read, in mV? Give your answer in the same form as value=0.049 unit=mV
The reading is value=200 unit=mV
